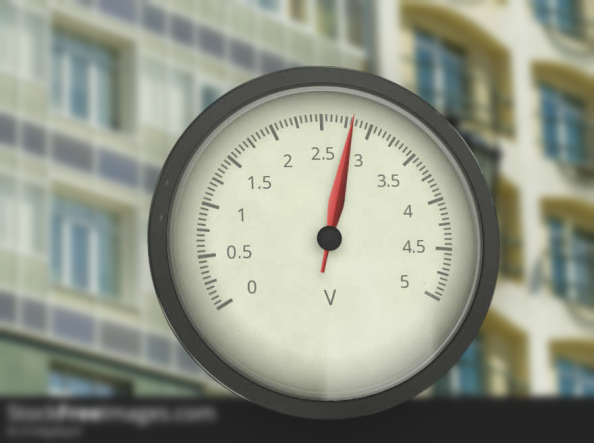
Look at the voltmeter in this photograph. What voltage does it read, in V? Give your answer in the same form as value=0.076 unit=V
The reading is value=2.8 unit=V
